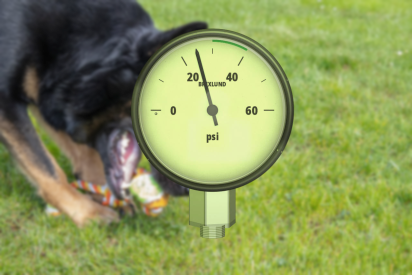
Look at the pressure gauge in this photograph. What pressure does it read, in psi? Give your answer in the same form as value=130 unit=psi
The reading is value=25 unit=psi
